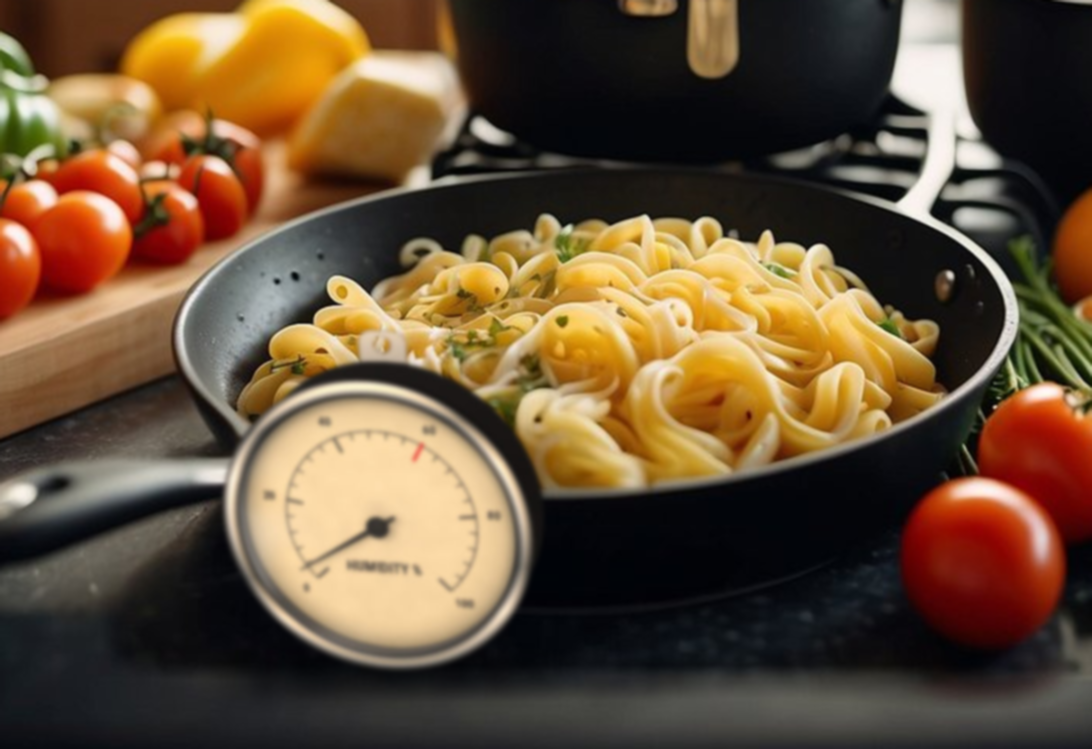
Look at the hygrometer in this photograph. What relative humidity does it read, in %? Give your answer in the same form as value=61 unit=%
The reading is value=4 unit=%
